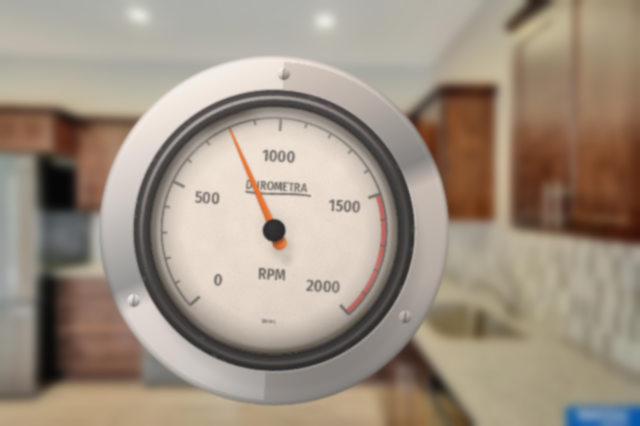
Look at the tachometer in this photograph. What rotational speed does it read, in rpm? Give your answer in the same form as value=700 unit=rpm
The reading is value=800 unit=rpm
